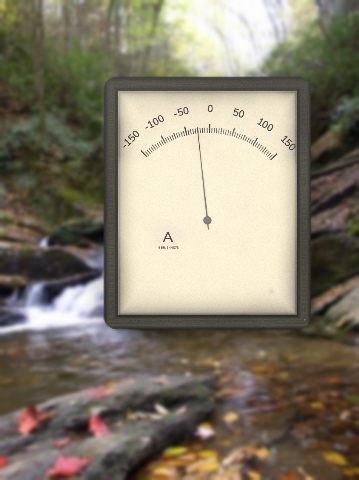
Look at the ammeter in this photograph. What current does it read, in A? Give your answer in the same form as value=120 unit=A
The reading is value=-25 unit=A
